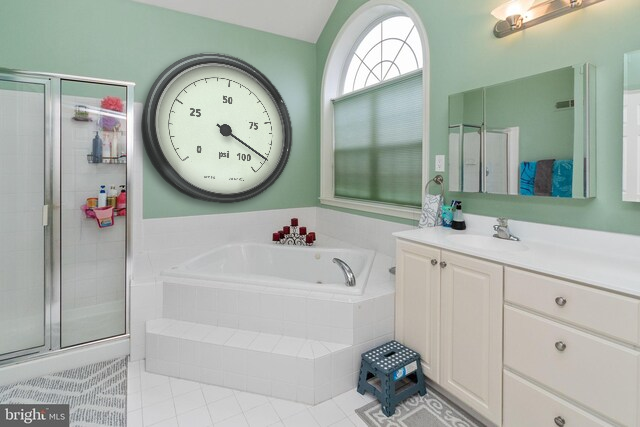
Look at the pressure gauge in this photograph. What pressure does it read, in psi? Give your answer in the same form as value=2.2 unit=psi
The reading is value=92.5 unit=psi
